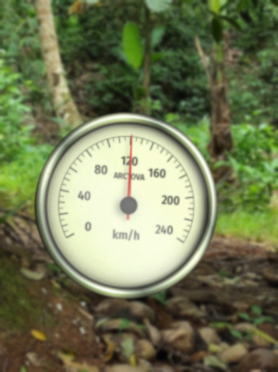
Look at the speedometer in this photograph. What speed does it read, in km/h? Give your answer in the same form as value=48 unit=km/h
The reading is value=120 unit=km/h
